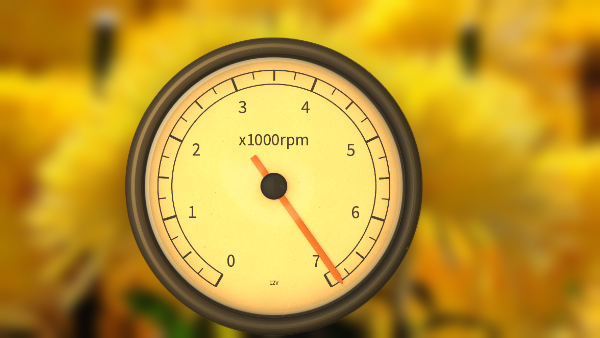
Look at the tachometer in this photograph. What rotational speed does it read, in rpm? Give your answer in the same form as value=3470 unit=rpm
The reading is value=6875 unit=rpm
